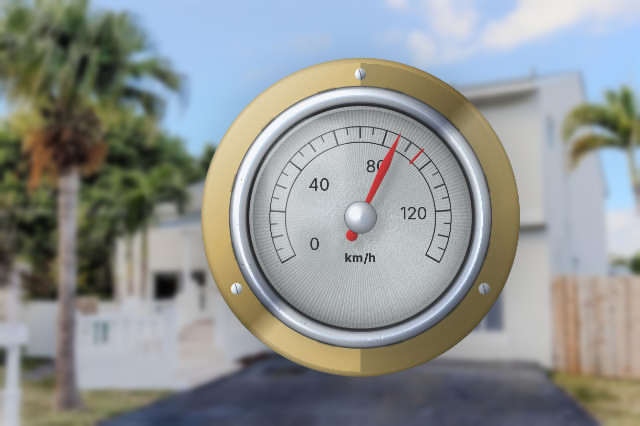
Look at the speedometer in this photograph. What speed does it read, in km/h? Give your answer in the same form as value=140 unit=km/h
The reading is value=85 unit=km/h
